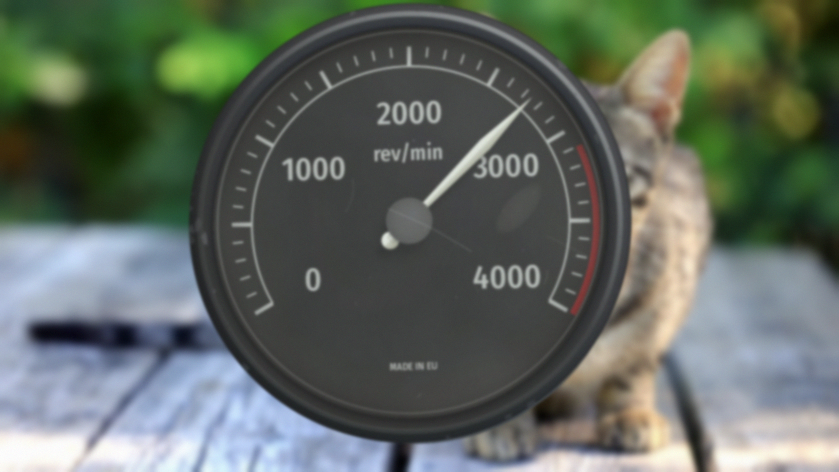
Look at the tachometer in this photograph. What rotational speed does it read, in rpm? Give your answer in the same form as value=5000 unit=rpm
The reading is value=2750 unit=rpm
